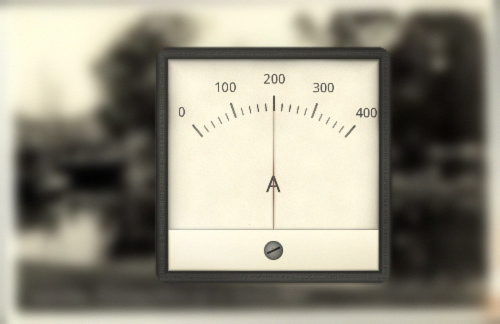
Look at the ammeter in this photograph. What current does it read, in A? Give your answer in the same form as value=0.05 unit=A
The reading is value=200 unit=A
